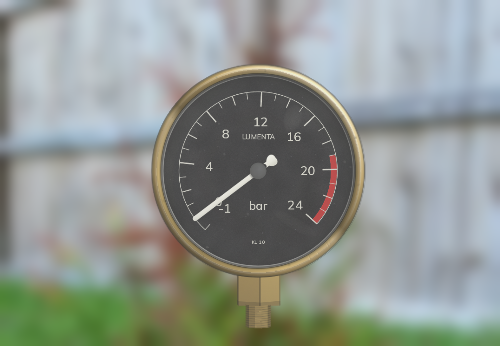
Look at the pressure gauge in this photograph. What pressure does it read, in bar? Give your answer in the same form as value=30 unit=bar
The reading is value=0 unit=bar
